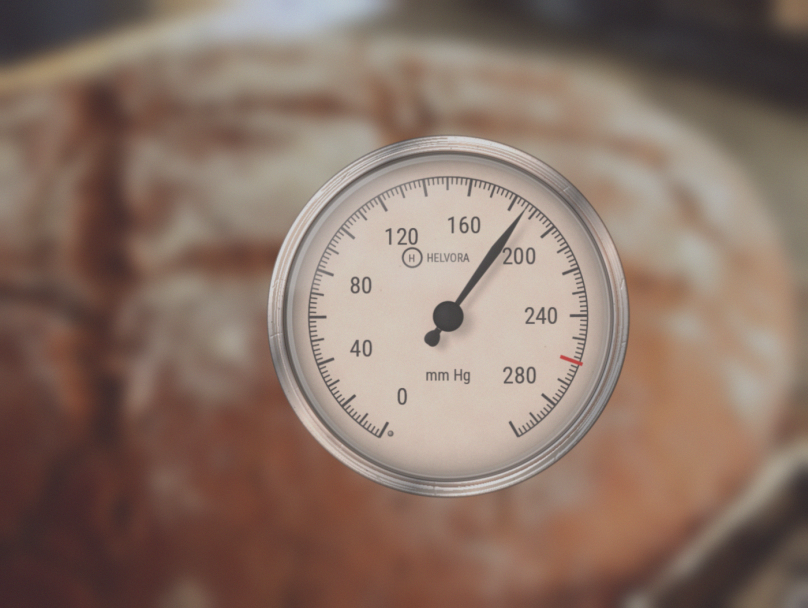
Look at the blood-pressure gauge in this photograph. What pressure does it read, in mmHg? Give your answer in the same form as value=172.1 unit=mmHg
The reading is value=186 unit=mmHg
